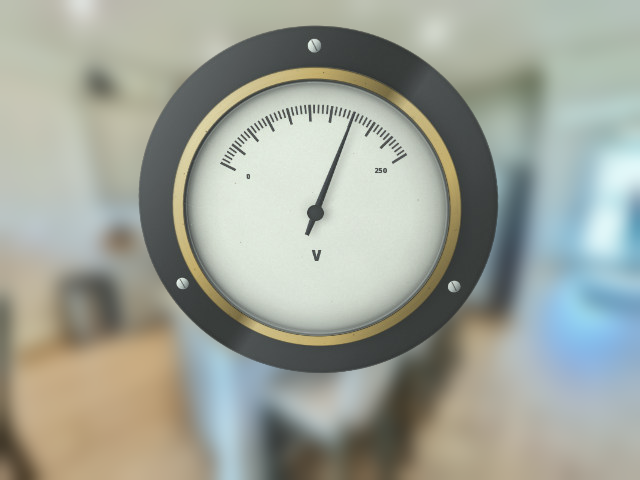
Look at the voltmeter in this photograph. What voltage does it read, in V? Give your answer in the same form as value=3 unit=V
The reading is value=175 unit=V
